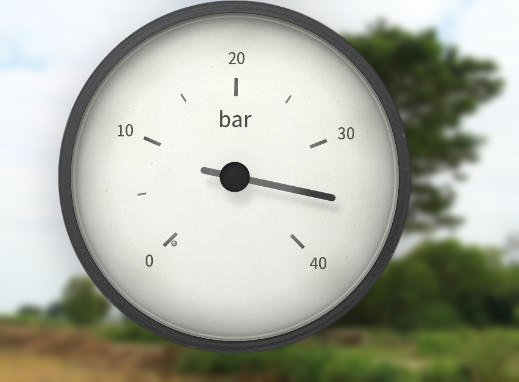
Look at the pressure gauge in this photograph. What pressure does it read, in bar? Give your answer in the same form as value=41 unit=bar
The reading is value=35 unit=bar
